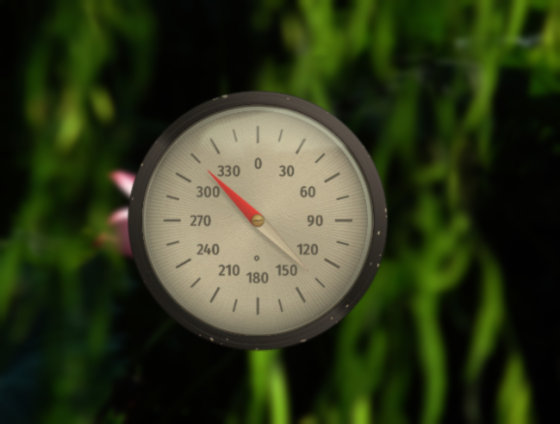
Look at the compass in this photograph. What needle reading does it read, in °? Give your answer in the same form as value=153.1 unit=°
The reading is value=315 unit=°
